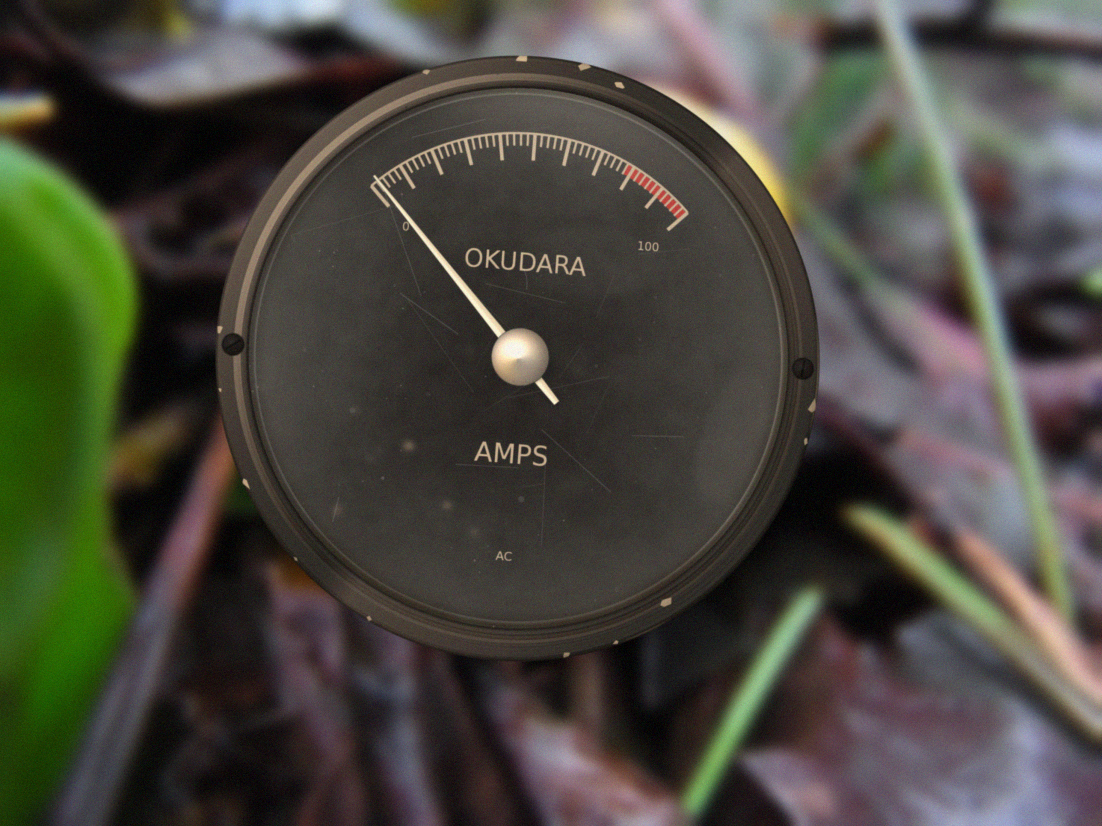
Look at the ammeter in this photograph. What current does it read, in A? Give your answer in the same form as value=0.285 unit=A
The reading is value=2 unit=A
